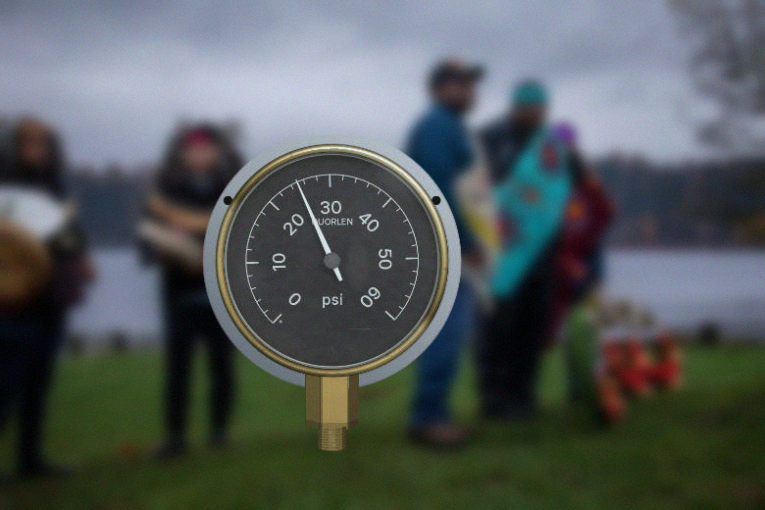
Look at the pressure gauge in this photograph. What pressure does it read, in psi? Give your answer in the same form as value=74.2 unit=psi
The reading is value=25 unit=psi
